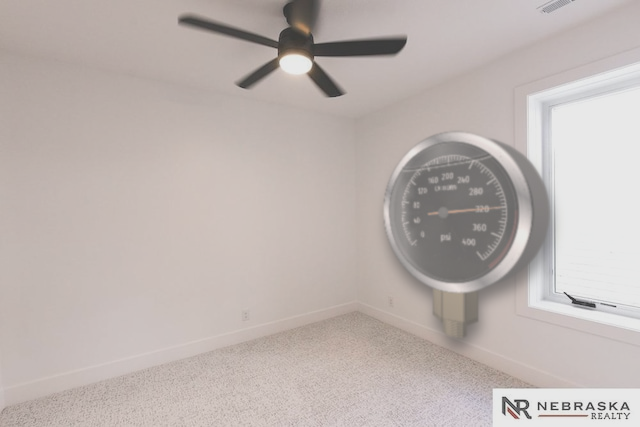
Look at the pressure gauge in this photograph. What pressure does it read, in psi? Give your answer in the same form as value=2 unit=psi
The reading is value=320 unit=psi
